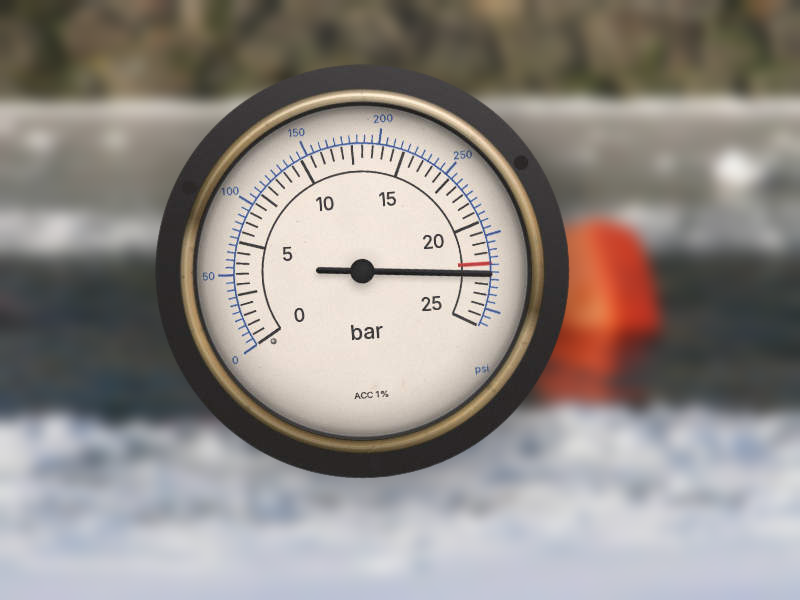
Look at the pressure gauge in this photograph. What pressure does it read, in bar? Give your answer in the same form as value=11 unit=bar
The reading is value=22.5 unit=bar
